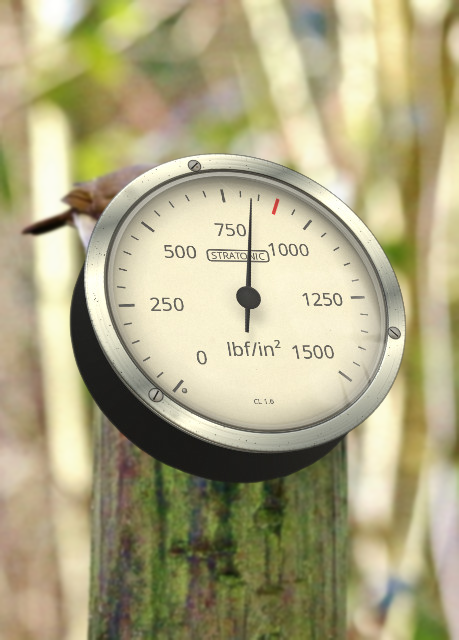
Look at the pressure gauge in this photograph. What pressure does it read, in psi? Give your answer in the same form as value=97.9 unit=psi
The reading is value=825 unit=psi
